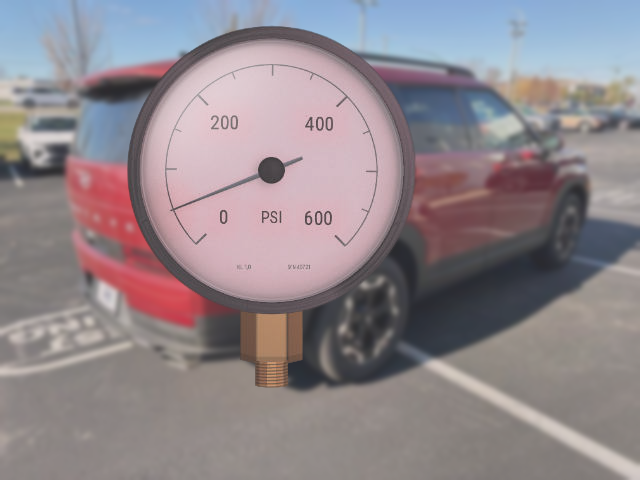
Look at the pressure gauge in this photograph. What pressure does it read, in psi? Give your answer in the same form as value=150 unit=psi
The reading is value=50 unit=psi
